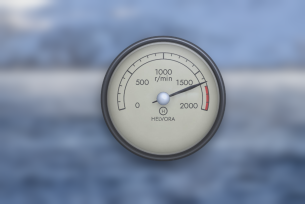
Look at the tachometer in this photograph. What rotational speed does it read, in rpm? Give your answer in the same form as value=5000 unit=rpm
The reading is value=1650 unit=rpm
